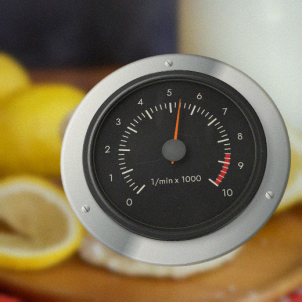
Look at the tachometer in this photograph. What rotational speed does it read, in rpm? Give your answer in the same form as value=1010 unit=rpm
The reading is value=5400 unit=rpm
